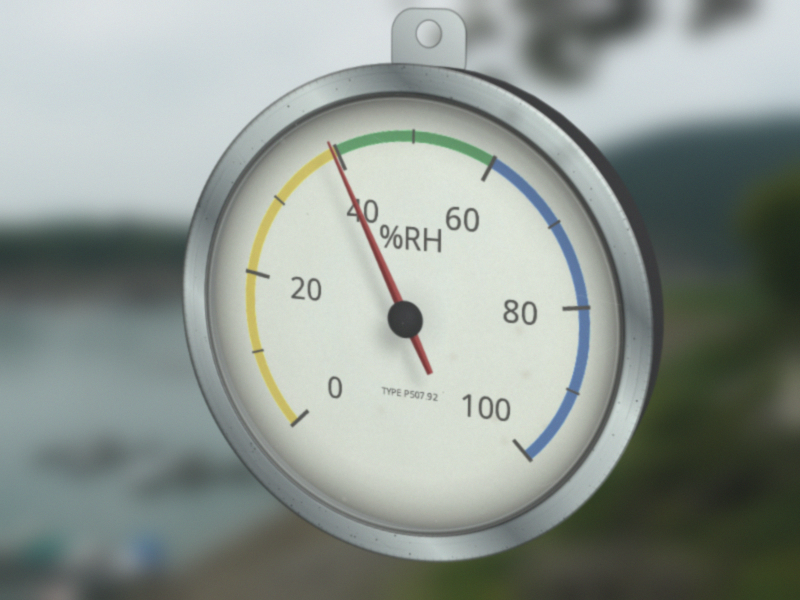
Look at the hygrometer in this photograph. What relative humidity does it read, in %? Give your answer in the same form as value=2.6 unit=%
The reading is value=40 unit=%
